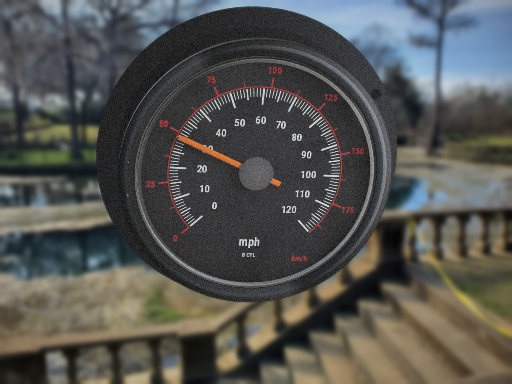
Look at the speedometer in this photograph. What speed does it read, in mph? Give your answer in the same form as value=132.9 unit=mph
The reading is value=30 unit=mph
